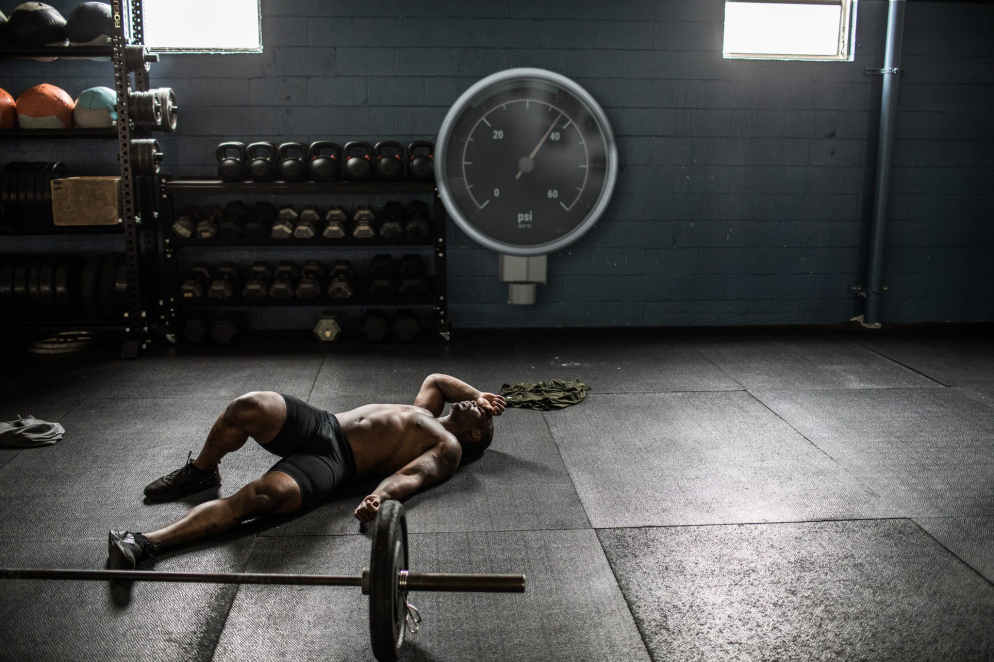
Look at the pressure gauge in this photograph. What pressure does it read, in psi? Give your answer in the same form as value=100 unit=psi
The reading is value=37.5 unit=psi
